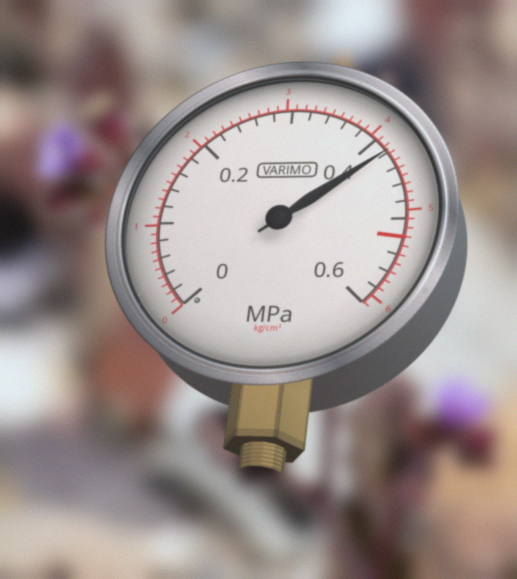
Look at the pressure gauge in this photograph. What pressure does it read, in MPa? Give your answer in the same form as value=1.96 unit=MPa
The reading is value=0.42 unit=MPa
